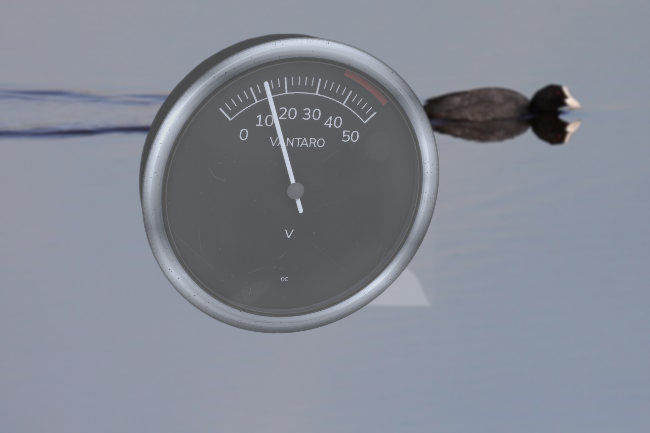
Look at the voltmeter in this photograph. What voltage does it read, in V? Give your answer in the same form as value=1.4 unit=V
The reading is value=14 unit=V
